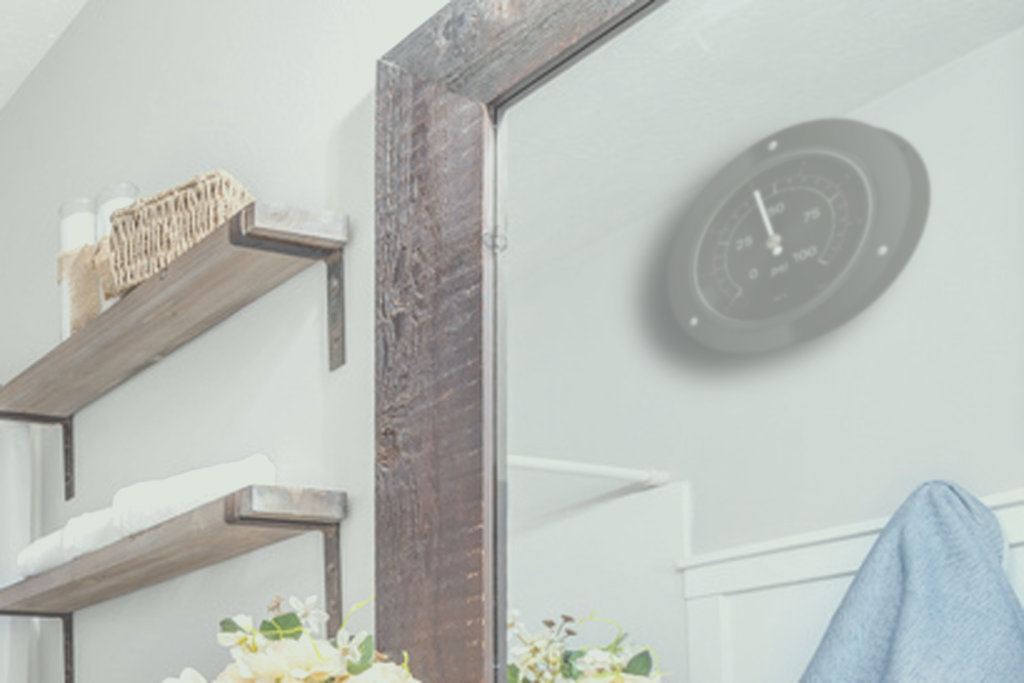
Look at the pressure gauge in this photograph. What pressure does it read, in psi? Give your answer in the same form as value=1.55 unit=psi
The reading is value=45 unit=psi
